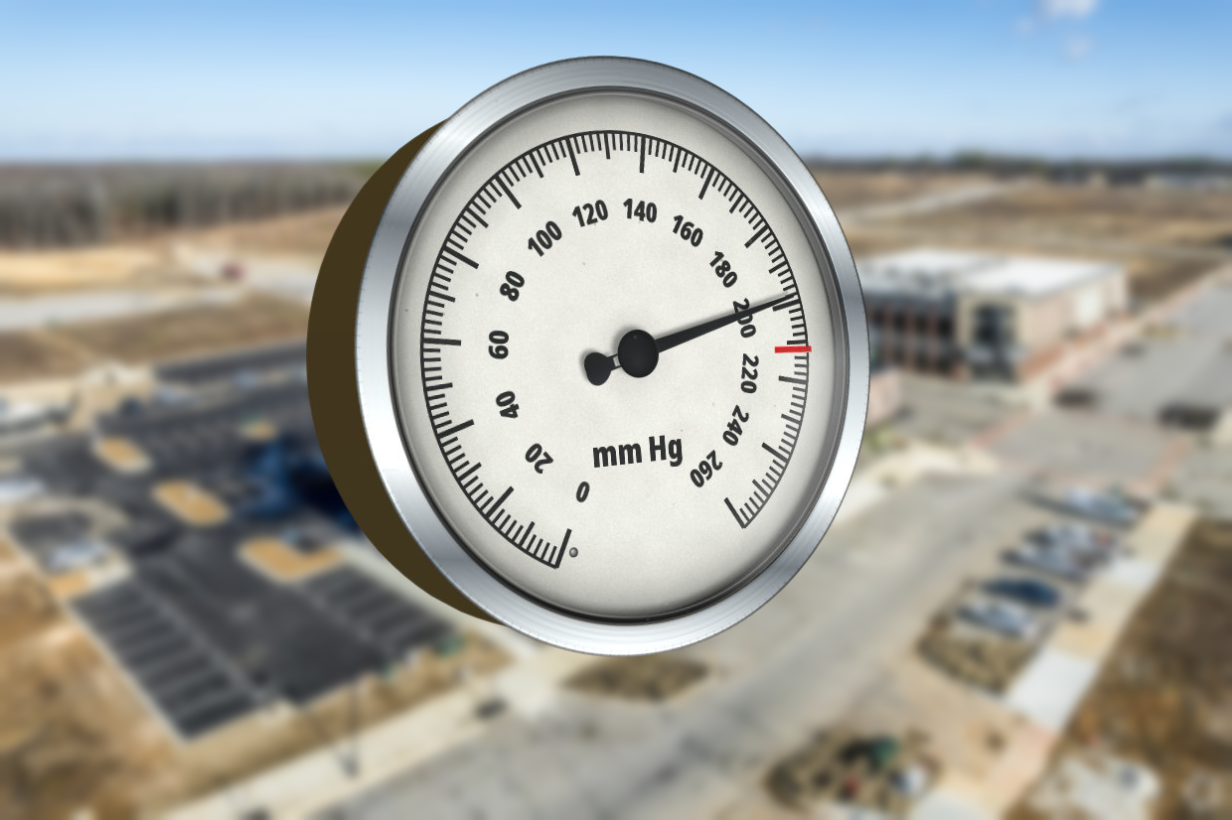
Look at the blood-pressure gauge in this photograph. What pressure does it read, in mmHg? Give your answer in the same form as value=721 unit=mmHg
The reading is value=198 unit=mmHg
